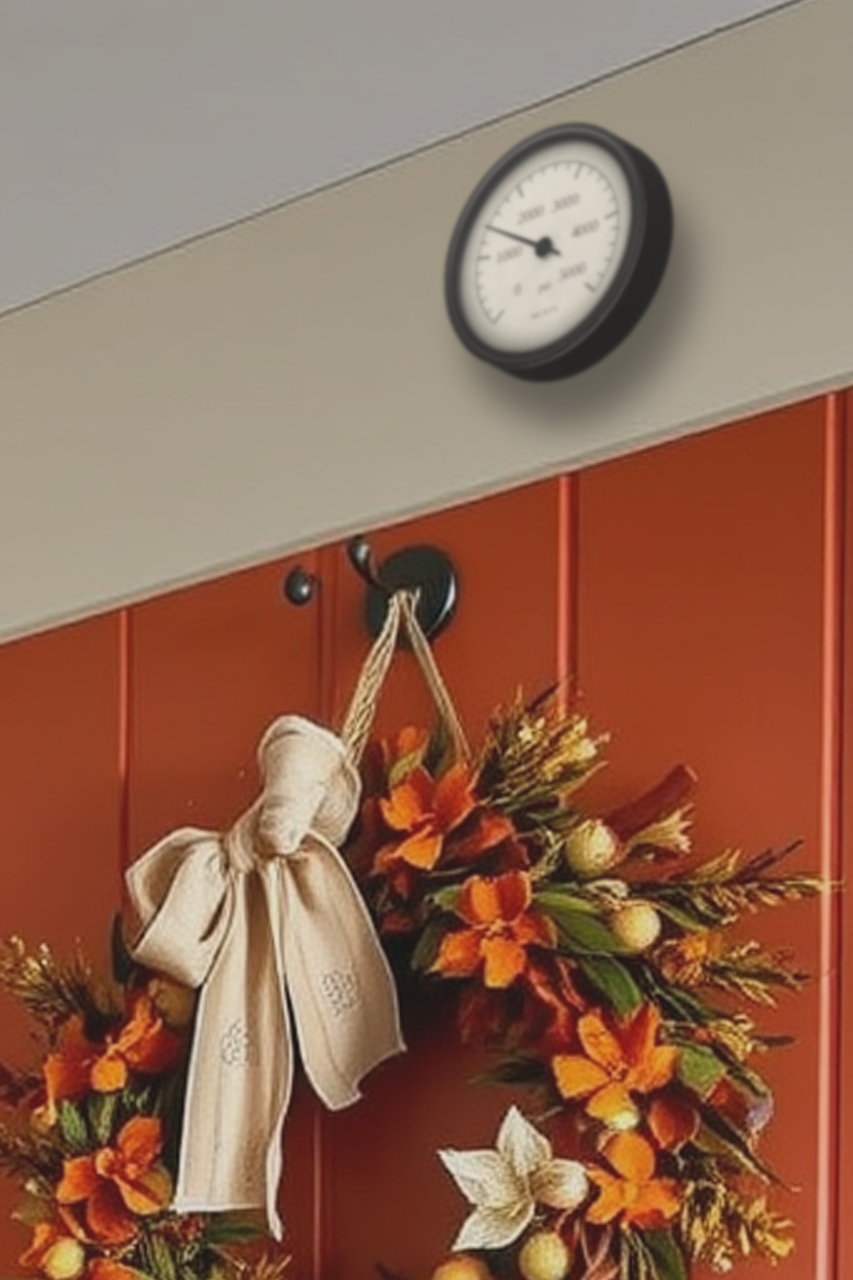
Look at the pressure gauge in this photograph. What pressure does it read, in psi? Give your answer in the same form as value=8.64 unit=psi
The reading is value=1400 unit=psi
